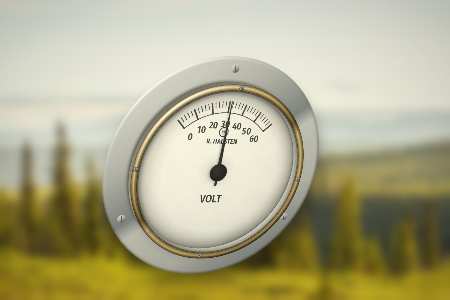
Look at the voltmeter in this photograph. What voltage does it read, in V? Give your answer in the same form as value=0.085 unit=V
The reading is value=30 unit=V
